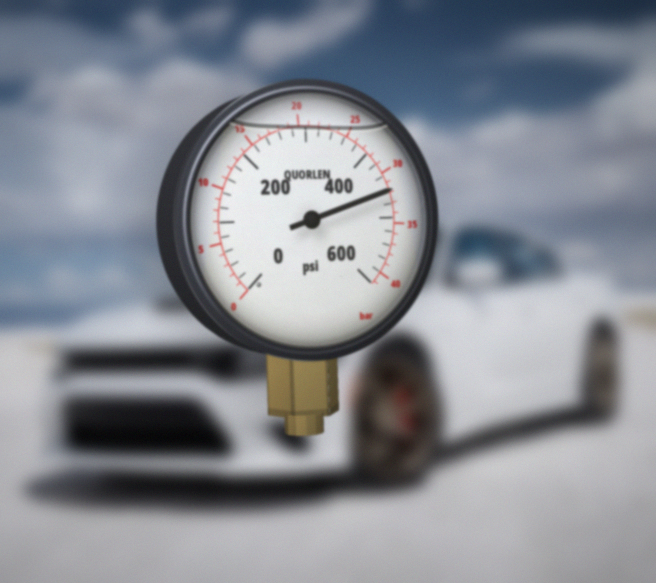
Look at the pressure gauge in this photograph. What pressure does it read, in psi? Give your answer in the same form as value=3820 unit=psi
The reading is value=460 unit=psi
